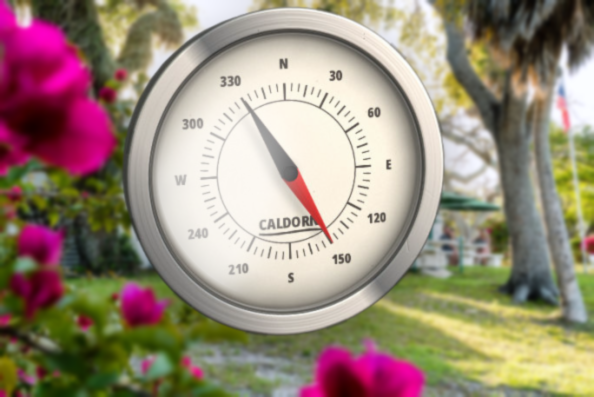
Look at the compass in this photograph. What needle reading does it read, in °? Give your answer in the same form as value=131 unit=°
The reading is value=150 unit=°
